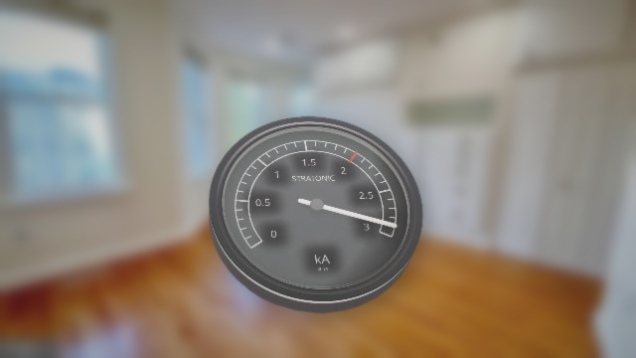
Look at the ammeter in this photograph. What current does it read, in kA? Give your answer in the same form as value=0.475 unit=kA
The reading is value=2.9 unit=kA
